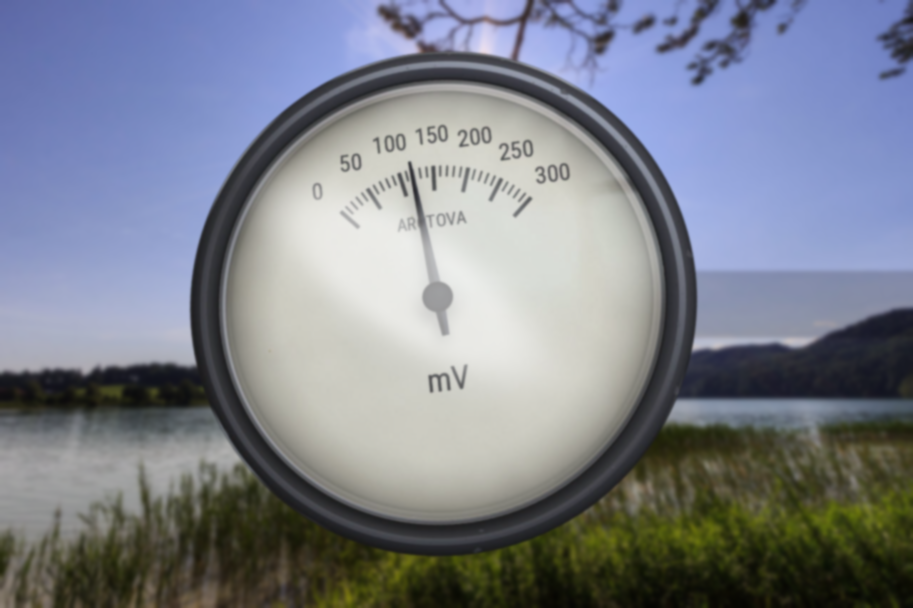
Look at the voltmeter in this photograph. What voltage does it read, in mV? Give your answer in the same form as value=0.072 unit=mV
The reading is value=120 unit=mV
